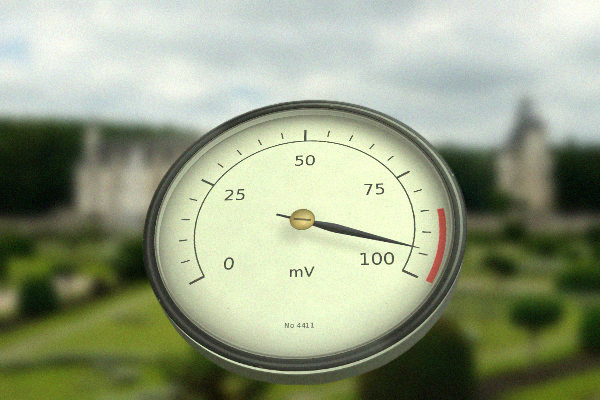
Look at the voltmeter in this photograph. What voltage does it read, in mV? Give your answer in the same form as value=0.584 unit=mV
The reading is value=95 unit=mV
